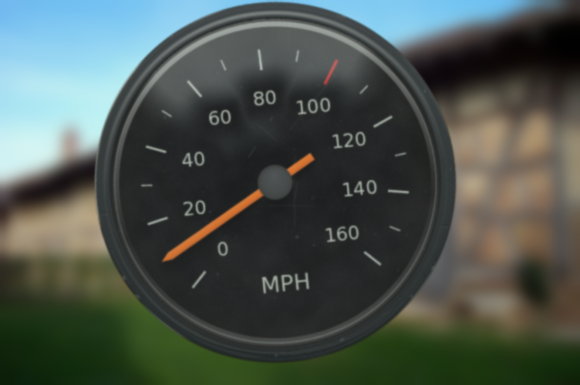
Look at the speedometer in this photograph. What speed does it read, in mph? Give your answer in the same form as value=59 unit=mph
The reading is value=10 unit=mph
